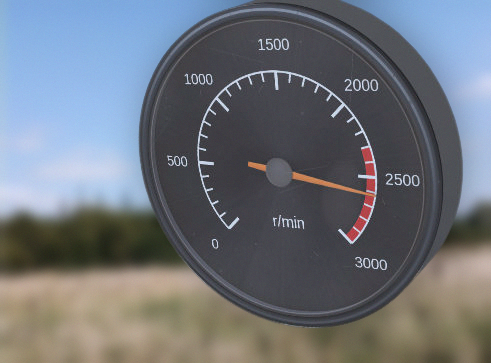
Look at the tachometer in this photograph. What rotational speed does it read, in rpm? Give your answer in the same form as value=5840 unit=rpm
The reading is value=2600 unit=rpm
